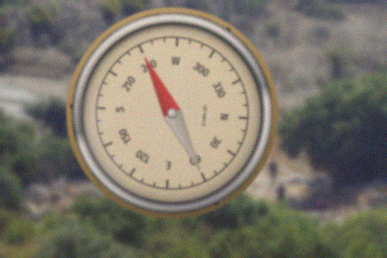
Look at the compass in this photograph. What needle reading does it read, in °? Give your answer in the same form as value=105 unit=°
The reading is value=240 unit=°
